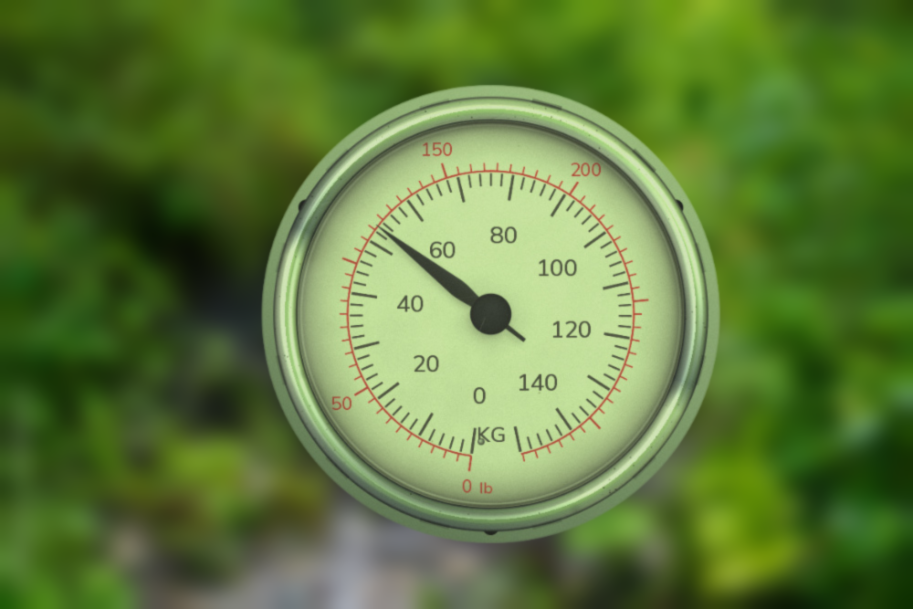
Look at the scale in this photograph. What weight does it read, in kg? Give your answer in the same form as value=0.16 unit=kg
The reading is value=53 unit=kg
